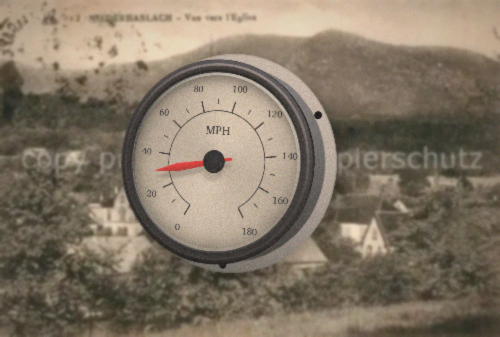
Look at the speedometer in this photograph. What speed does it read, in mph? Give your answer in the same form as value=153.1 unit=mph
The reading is value=30 unit=mph
